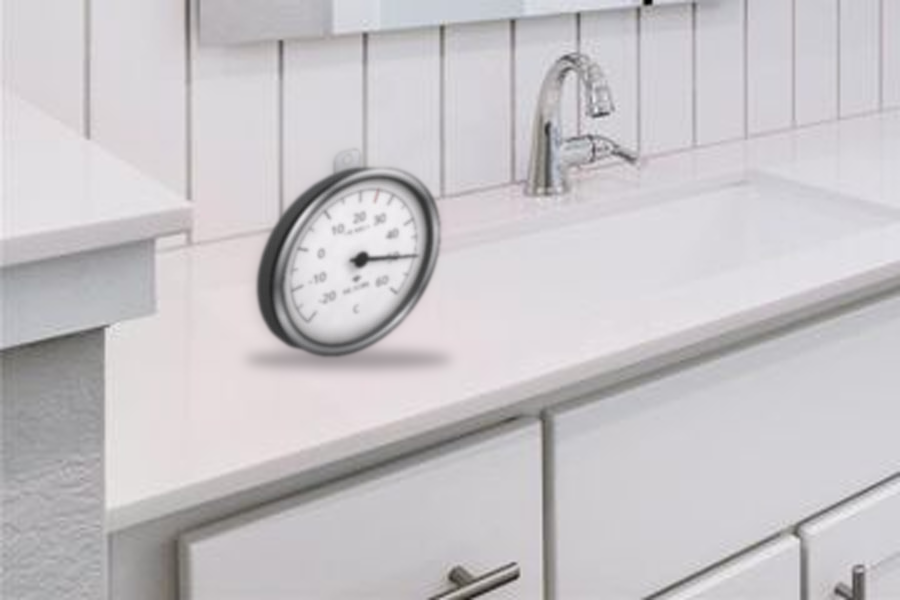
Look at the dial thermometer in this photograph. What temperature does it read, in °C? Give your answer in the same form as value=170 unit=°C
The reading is value=50 unit=°C
